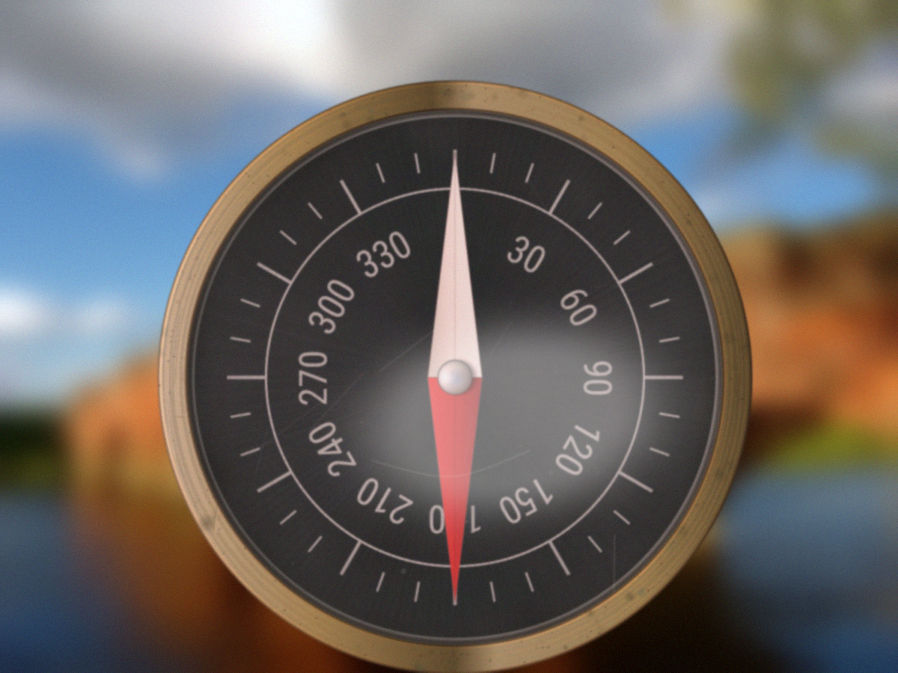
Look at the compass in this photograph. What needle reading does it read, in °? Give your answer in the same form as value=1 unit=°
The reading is value=180 unit=°
